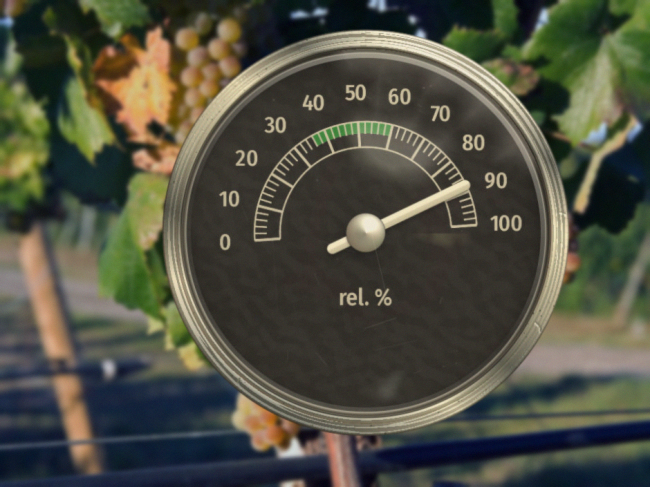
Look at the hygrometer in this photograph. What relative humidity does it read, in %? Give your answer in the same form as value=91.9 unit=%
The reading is value=88 unit=%
